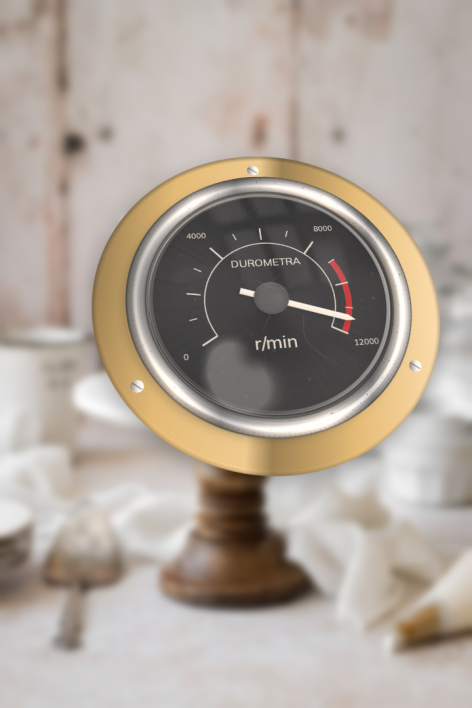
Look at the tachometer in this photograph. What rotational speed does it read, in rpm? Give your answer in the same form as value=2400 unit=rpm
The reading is value=11500 unit=rpm
